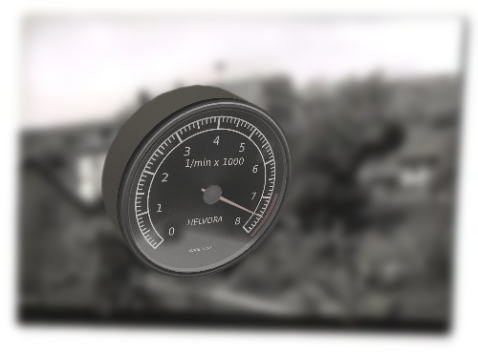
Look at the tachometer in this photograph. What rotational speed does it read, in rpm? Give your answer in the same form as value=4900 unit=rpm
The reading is value=7500 unit=rpm
